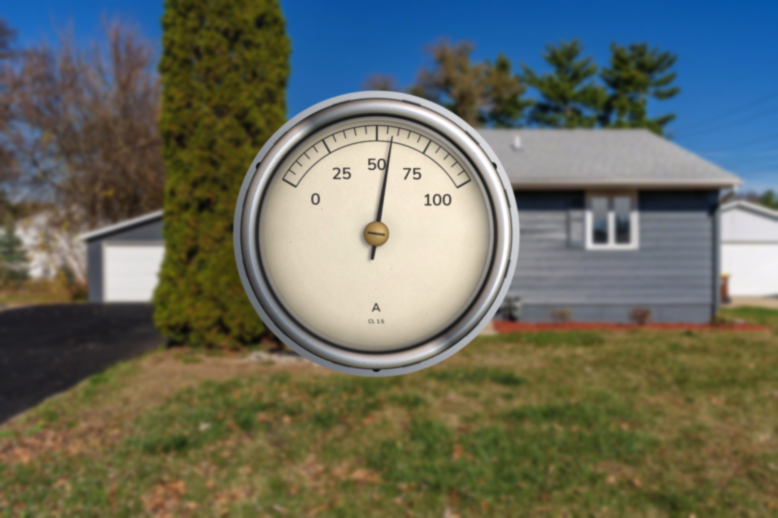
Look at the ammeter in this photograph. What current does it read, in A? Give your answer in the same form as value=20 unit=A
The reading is value=57.5 unit=A
